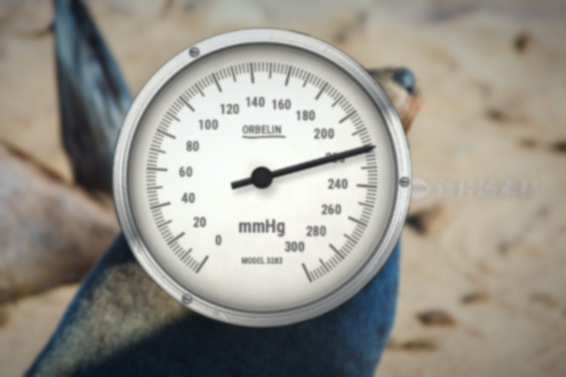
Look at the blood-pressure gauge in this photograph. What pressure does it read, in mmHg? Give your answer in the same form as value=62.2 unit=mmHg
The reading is value=220 unit=mmHg
